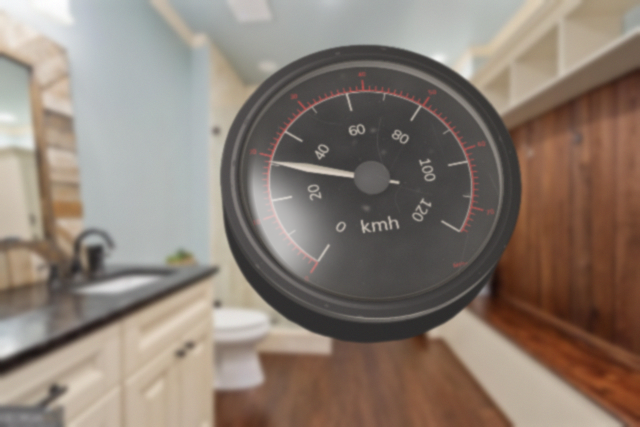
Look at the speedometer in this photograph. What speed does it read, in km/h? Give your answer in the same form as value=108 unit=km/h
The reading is value=30 unit=km/h
